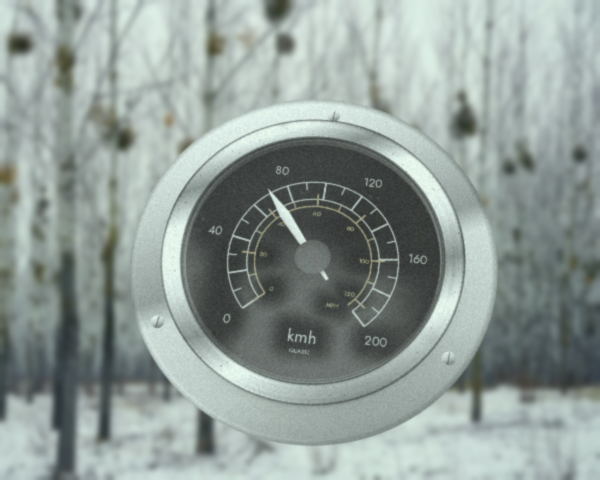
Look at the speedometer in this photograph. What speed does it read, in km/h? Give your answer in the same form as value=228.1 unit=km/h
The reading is value=70 unit=km/h
